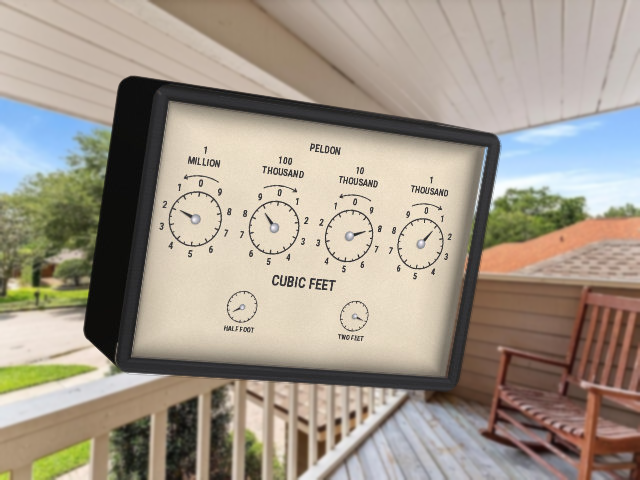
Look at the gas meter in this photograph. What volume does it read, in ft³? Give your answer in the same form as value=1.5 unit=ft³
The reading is value=188100 unit=ft³
